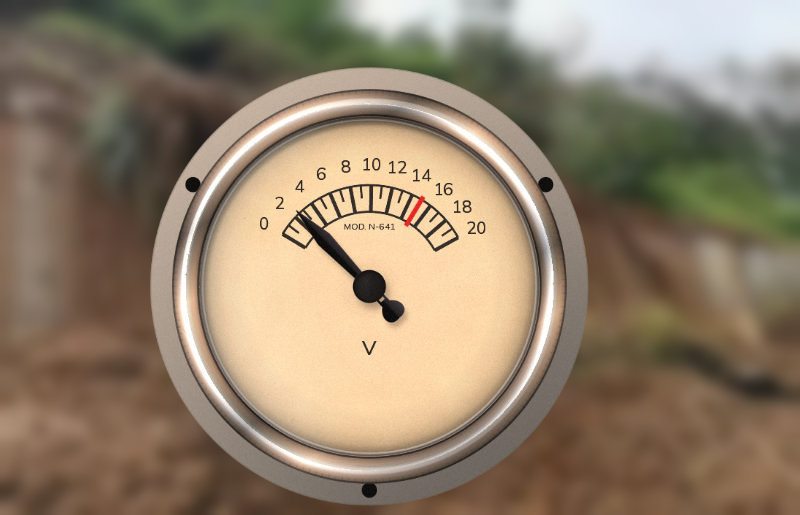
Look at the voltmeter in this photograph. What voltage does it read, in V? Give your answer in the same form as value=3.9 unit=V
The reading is value=2.5 unit=V
